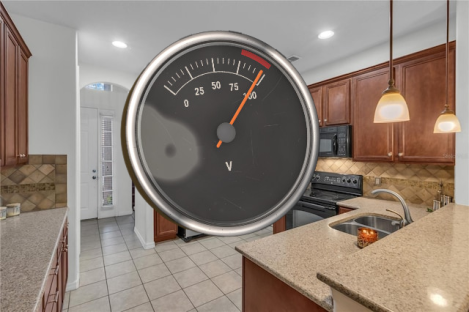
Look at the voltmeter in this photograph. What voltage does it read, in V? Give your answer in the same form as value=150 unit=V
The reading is value=95 unit=V
